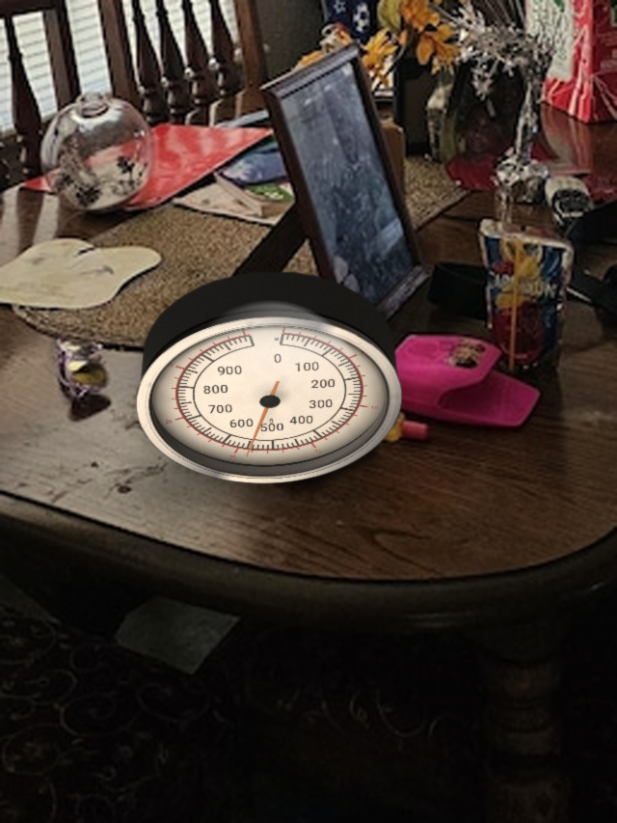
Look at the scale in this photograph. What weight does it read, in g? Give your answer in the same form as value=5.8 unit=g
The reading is value=550 unit=g
